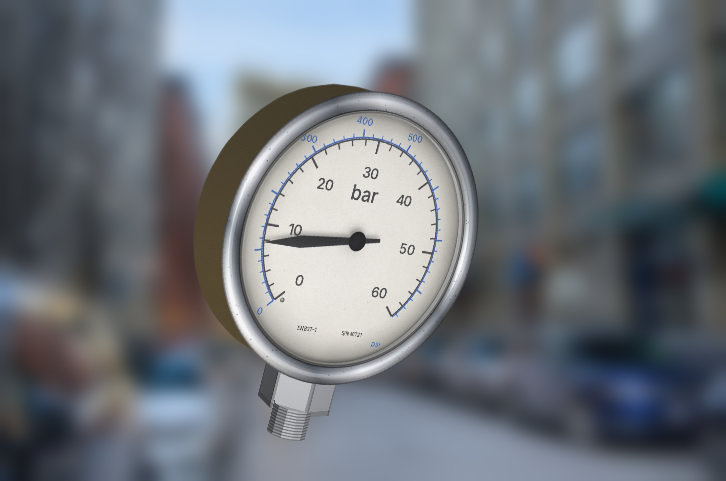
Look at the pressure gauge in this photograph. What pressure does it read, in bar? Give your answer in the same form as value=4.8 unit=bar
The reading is value=8 unit=bar
